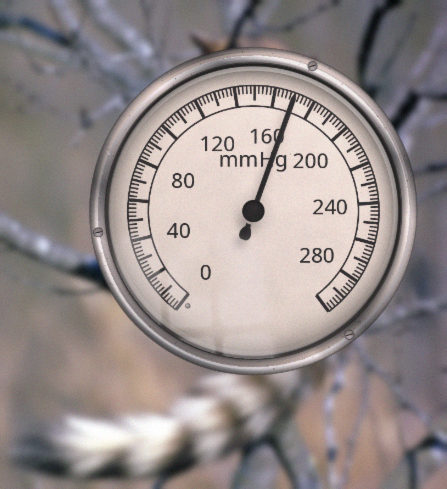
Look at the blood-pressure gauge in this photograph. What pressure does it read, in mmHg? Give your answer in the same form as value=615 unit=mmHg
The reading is value=170 unit=mmHg
